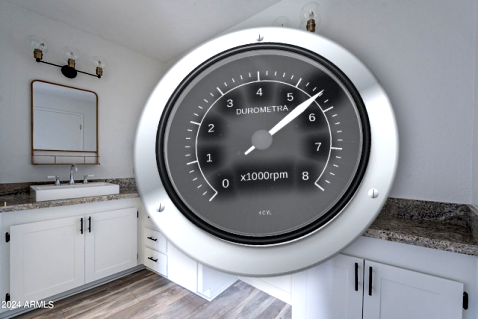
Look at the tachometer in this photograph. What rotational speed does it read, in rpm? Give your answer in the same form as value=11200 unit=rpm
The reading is value=5600 unit=rpm
